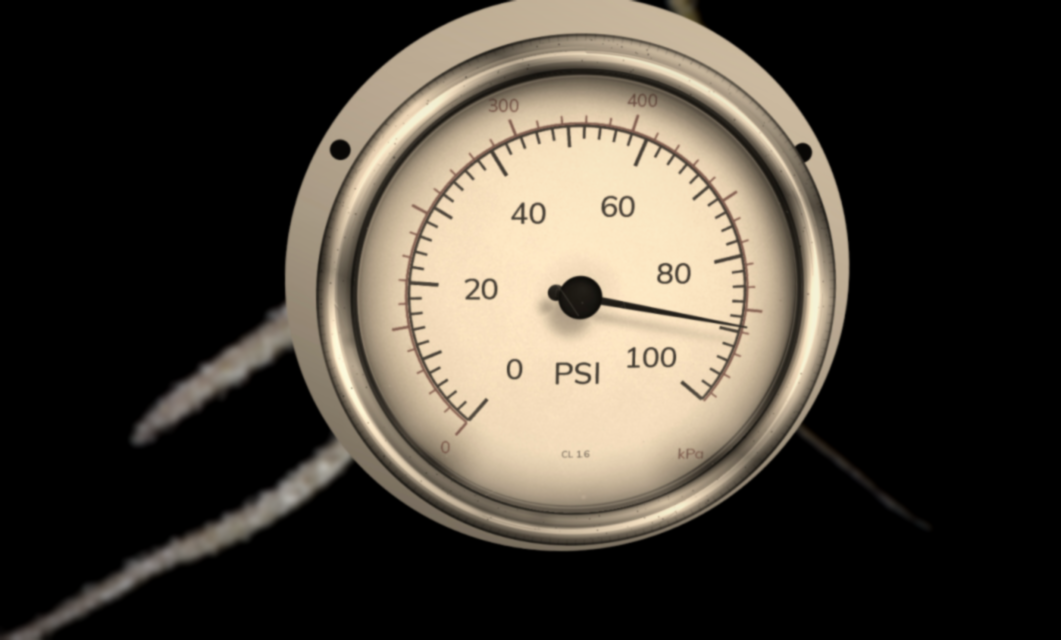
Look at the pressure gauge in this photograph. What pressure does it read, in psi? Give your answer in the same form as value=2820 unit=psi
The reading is value=89 unit=psi
